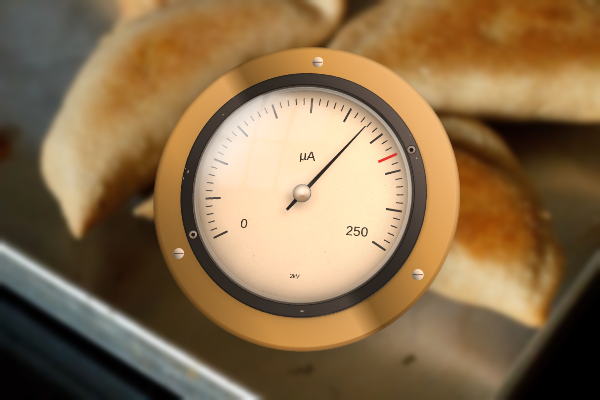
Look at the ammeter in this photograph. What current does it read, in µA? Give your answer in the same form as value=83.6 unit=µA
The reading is value=165 unit=µA
